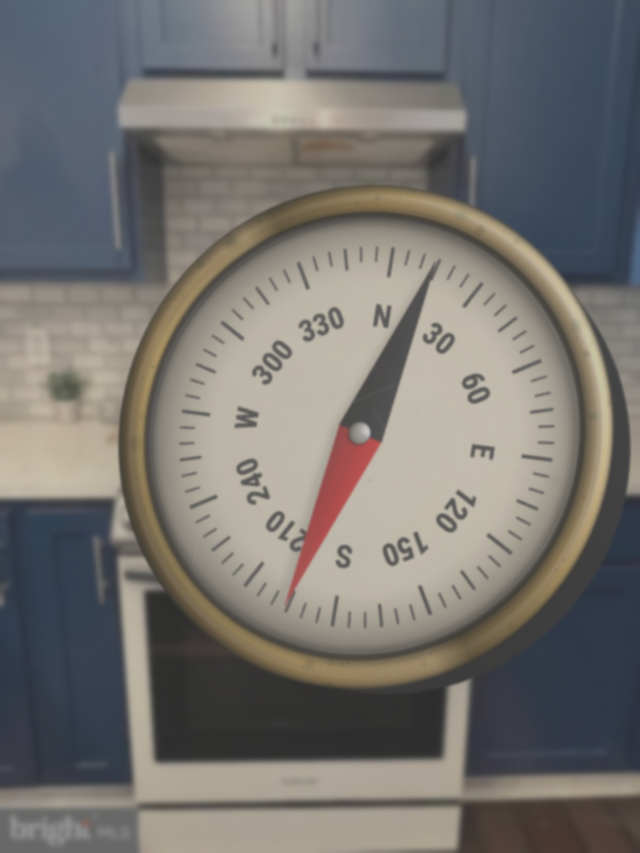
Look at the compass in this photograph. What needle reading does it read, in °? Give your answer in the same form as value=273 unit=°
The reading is value=195 unit=°
